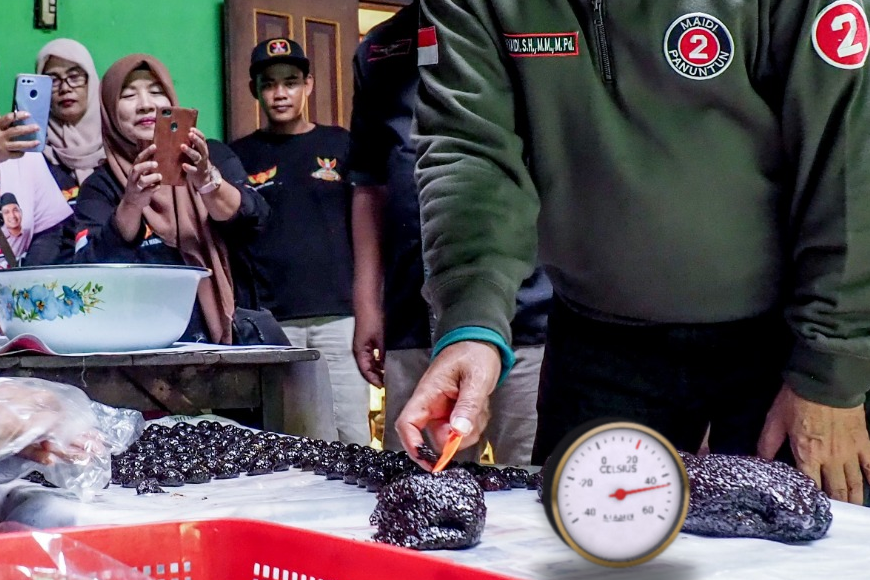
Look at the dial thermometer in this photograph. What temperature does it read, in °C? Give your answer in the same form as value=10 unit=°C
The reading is value=44 unit=°C
